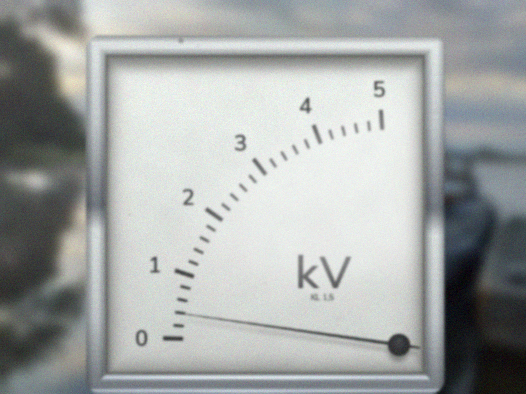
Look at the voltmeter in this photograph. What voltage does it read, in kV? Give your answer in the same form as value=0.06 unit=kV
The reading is value=0.4 unit=kV
